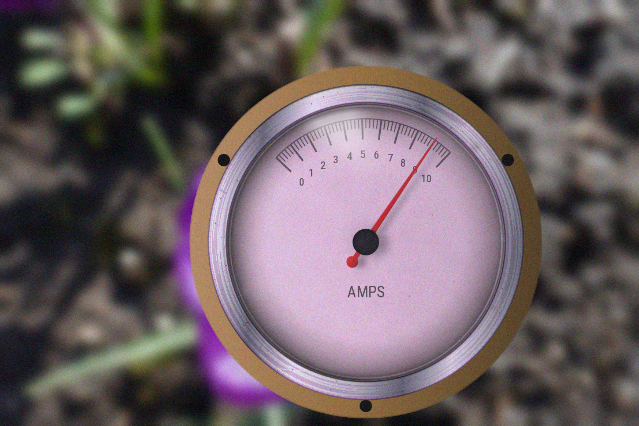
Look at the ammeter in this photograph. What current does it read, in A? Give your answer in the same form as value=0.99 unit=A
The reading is value=9 unit=A
